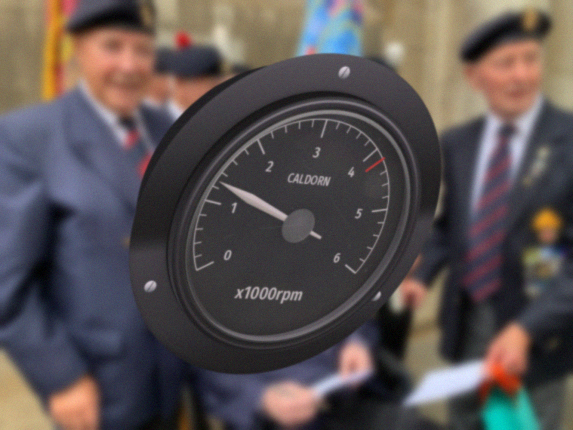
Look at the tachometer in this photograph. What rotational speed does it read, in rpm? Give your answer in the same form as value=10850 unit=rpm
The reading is value=1300 unit=rpm
